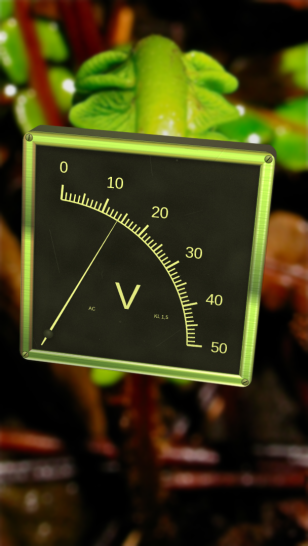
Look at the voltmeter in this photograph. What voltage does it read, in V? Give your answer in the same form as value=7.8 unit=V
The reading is value=14 unit=V
